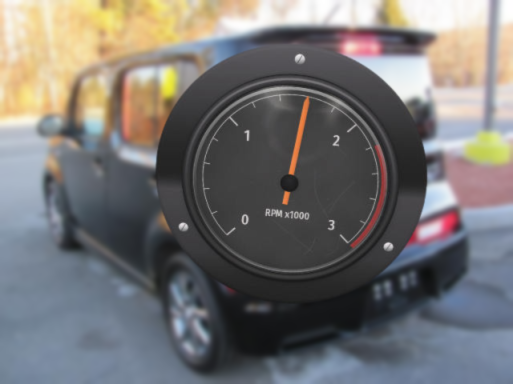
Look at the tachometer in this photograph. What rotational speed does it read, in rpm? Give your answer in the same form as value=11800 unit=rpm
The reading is value=1600 unit=rpm
